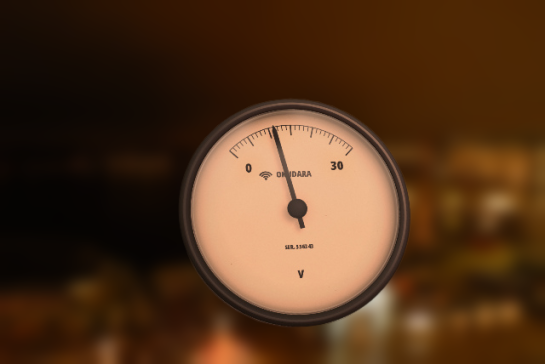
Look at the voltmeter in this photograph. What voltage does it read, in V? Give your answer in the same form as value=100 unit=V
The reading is value=11 unit=V
